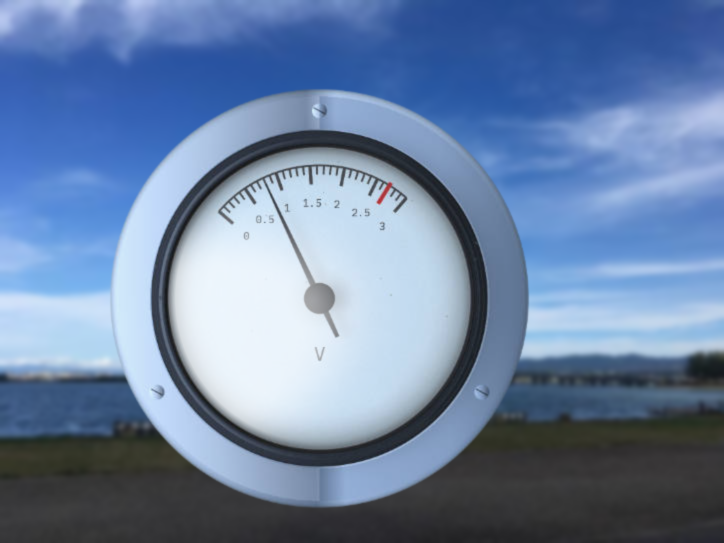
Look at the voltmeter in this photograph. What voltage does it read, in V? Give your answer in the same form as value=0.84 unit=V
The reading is value=0.8 unit=V
